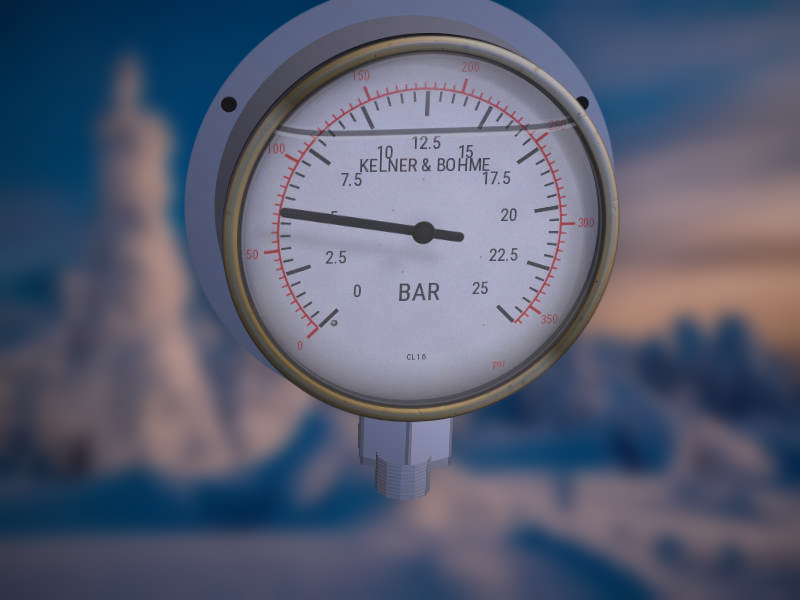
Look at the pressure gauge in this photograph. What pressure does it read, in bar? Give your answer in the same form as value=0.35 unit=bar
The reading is value=5 unit=bar
